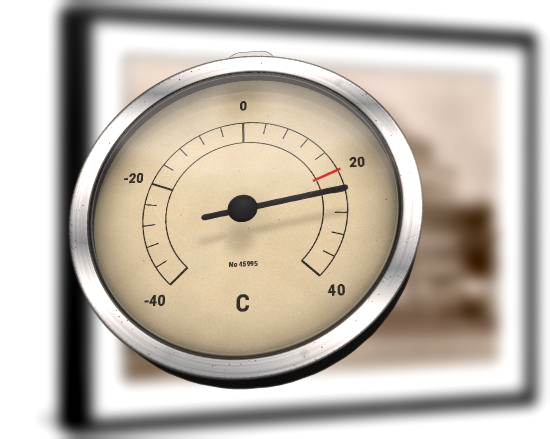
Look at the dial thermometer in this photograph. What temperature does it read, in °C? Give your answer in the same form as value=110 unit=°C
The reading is value=24 unit=°C
